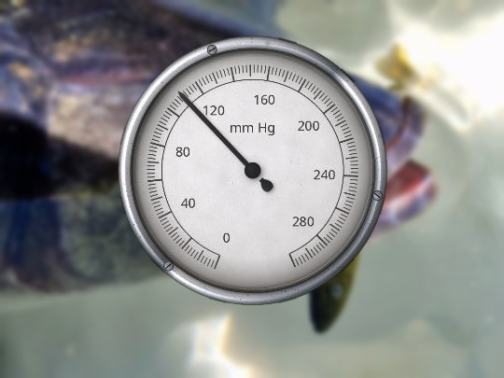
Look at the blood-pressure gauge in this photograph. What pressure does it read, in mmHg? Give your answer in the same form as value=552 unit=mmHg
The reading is value=110 unit=mmHg
